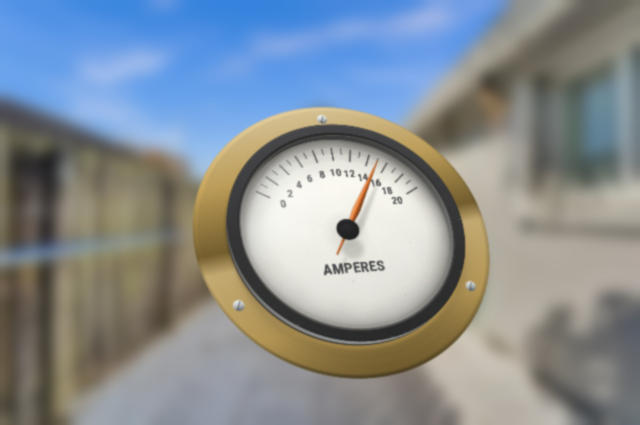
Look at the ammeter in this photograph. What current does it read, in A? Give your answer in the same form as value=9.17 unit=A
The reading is value=15 unit=A
